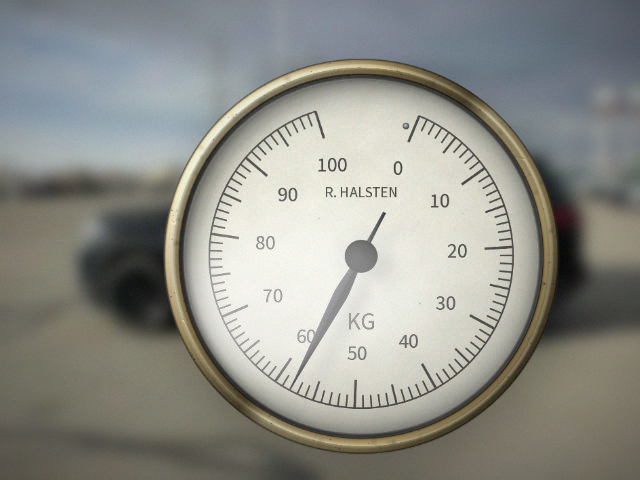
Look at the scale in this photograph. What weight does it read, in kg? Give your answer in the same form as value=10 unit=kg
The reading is value=58 unit=kg
